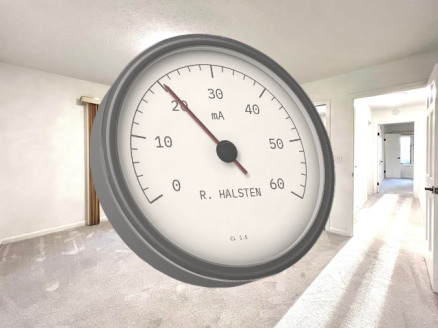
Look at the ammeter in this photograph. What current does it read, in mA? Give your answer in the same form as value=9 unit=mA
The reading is value=20 unit=mA
